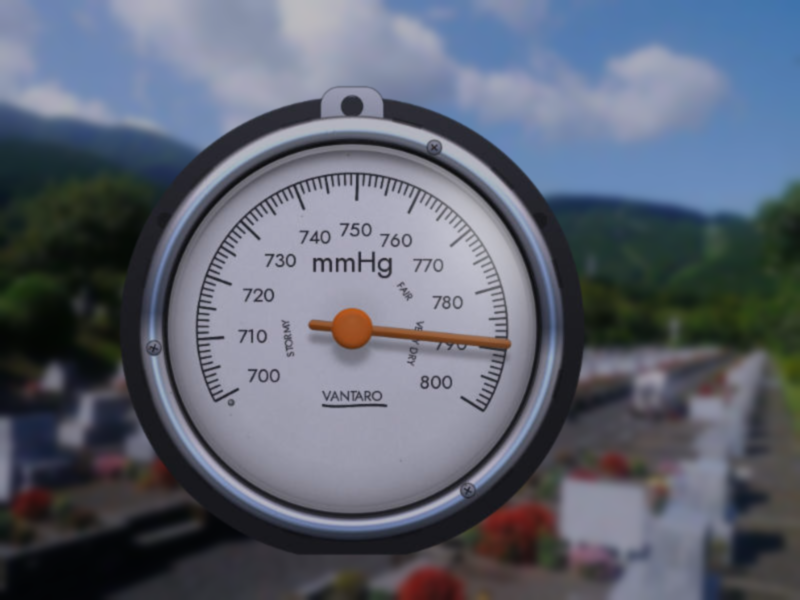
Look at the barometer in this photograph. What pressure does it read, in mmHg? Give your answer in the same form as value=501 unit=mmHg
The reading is value=789 unit=mmHg
